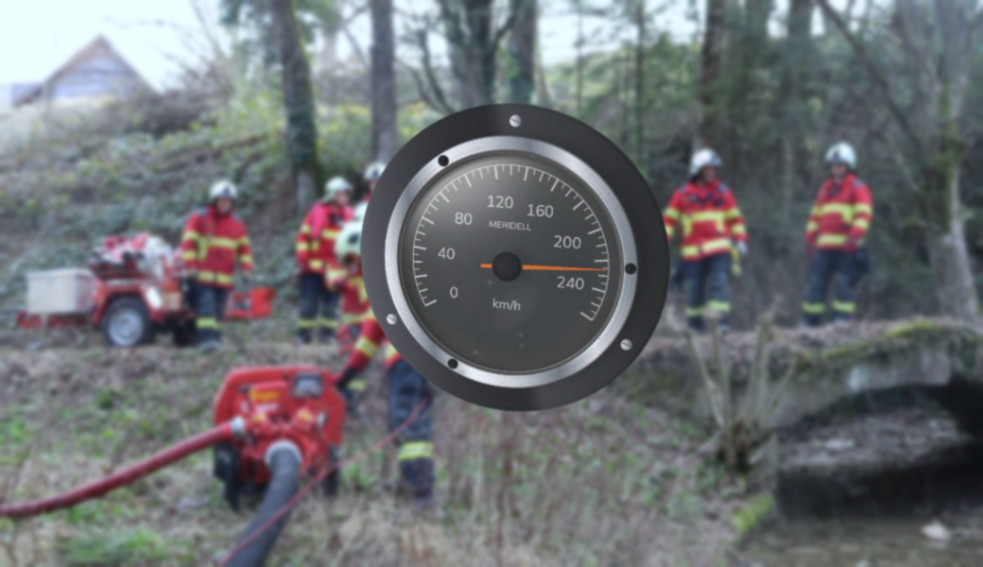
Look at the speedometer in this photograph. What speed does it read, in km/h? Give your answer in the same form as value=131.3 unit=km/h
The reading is value=225 unit=km/h
